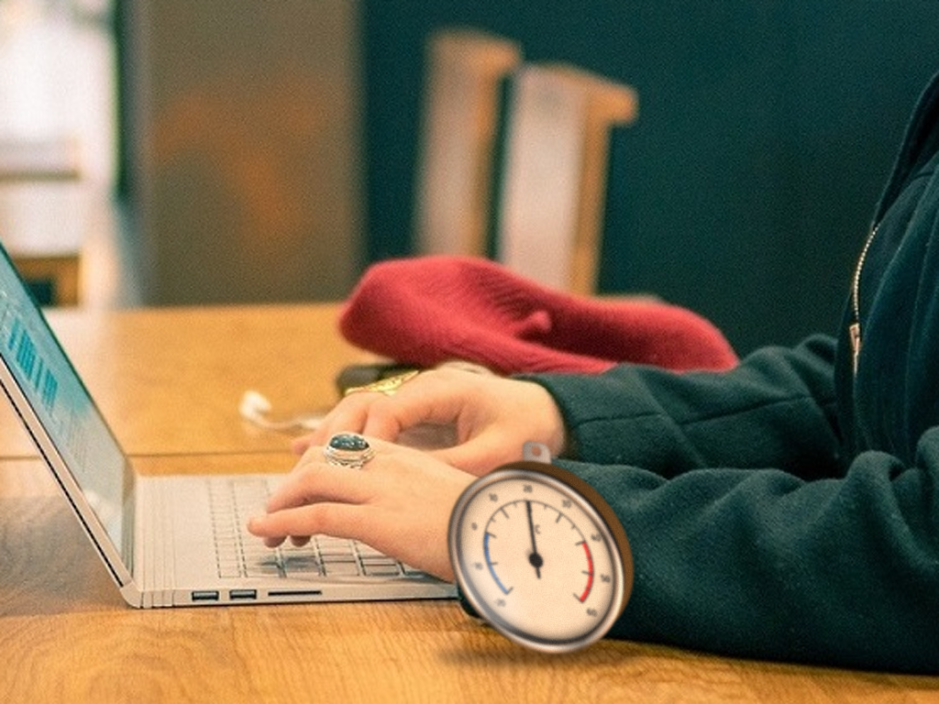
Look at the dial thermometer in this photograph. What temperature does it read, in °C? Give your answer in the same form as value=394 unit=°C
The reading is value=20 unit=°C
